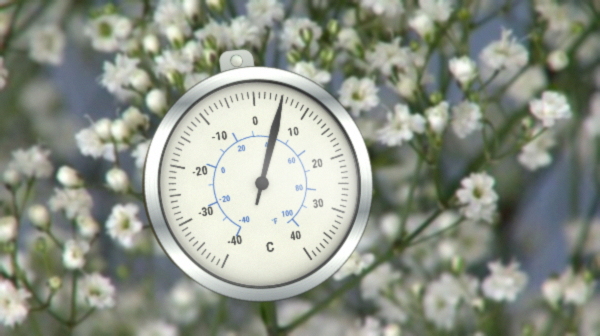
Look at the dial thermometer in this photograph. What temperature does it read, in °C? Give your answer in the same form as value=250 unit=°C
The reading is value=5 unit=°C
